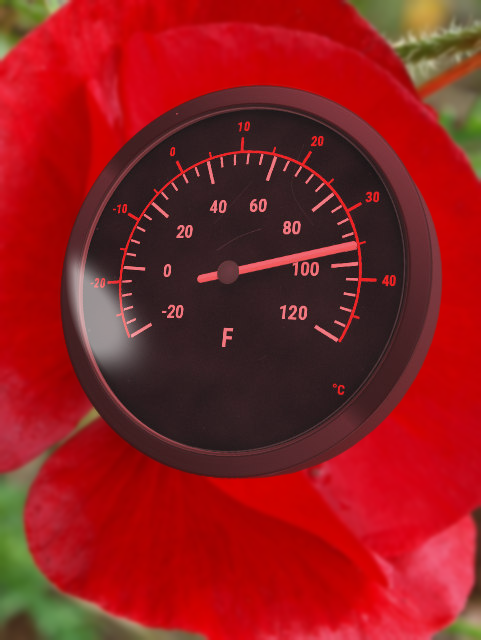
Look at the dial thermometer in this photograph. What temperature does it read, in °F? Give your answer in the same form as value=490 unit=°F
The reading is value=96 unit=°F
